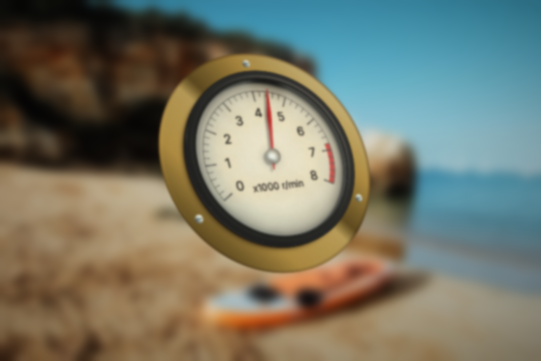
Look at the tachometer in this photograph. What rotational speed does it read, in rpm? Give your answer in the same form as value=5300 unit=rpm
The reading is value=4400 unit=rpm
